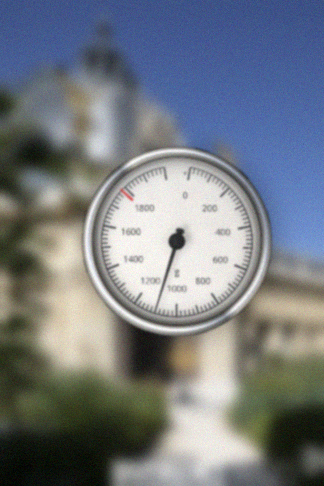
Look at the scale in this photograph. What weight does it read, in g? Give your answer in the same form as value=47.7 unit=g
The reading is value=1100 unit=g
